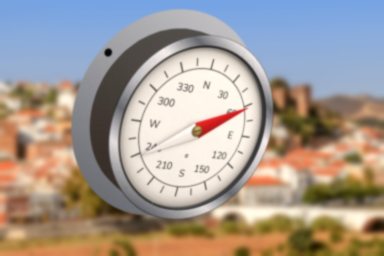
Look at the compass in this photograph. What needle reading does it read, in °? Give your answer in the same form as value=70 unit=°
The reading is value=60 unit=°
